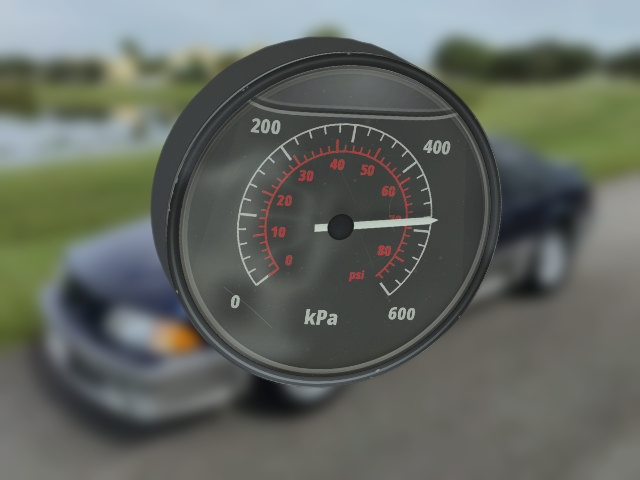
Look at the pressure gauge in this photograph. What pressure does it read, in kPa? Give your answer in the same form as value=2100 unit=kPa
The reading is value=480 unit=kPa
